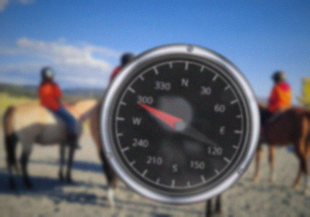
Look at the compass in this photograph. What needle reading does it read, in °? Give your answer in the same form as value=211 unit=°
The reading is value=292.5 unit=°
